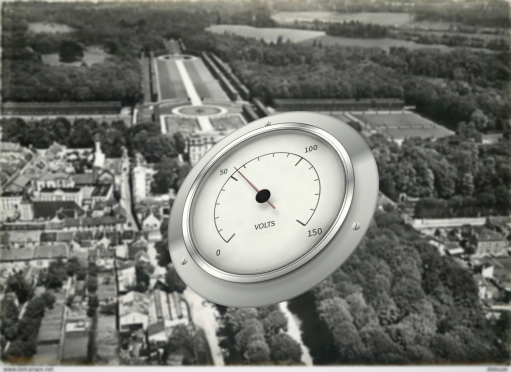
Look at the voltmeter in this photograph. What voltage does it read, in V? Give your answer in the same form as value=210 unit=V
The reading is value=55 unit=V
